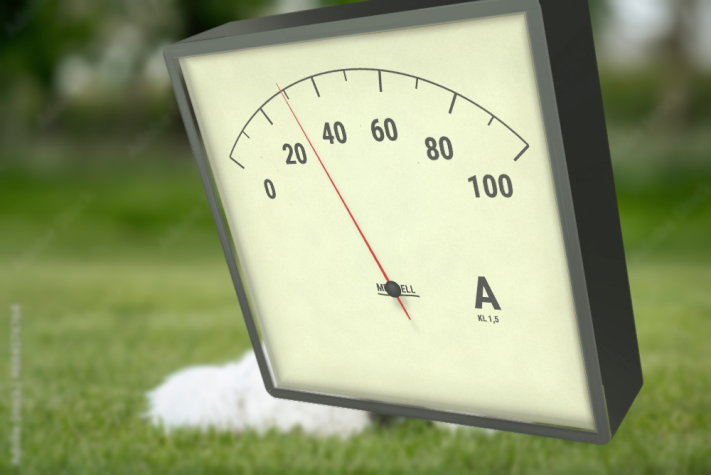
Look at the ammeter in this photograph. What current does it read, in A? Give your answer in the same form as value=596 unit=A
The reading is value=30 unit=A
